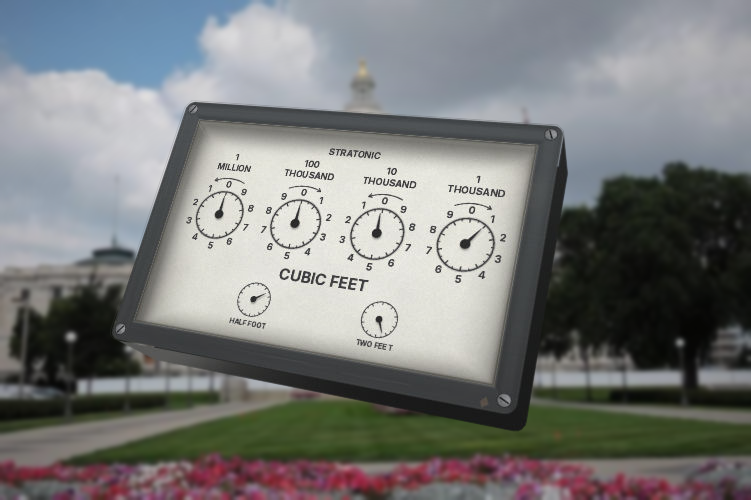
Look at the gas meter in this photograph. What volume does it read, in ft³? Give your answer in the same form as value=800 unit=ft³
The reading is value=100 unit=ft³
